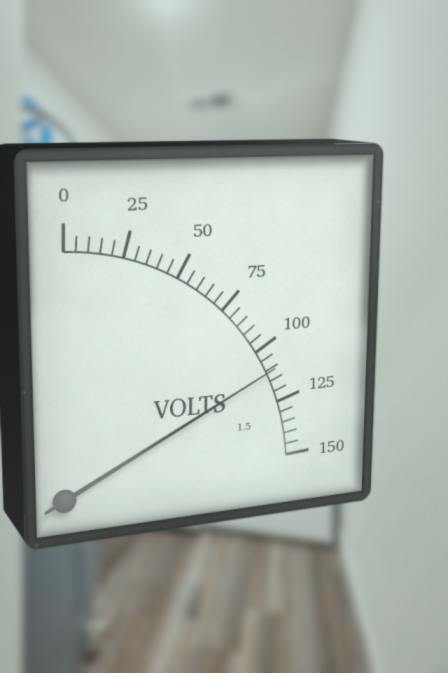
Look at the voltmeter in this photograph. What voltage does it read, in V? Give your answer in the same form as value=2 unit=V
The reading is value=110 unit=V
